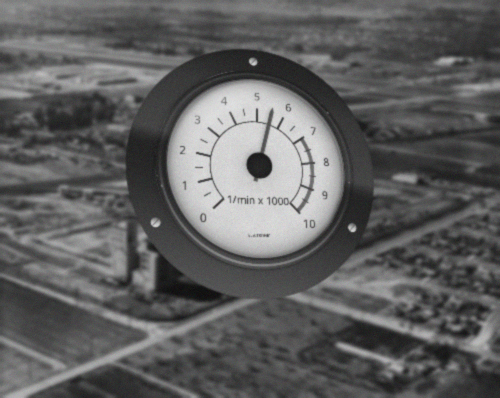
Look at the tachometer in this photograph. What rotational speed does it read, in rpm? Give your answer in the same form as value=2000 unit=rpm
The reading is value=5500 unit=rpm
